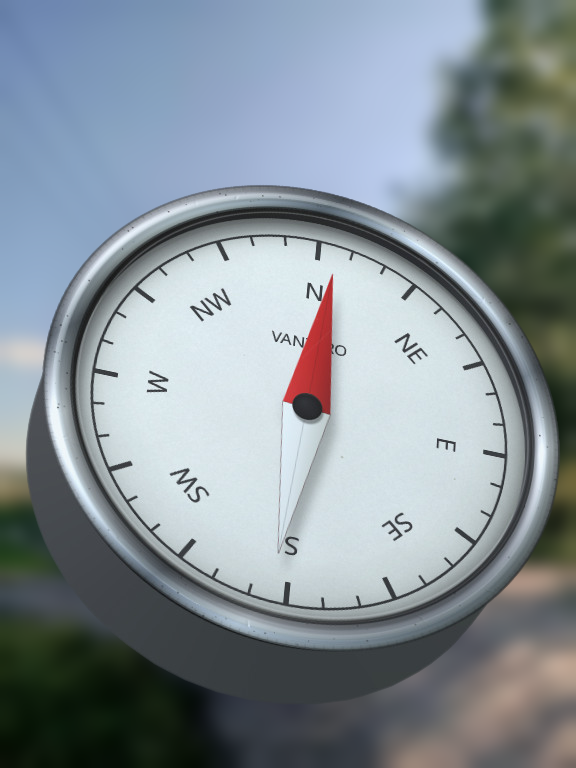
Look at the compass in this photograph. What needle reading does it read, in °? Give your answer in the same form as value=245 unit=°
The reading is value=5 unit=°
